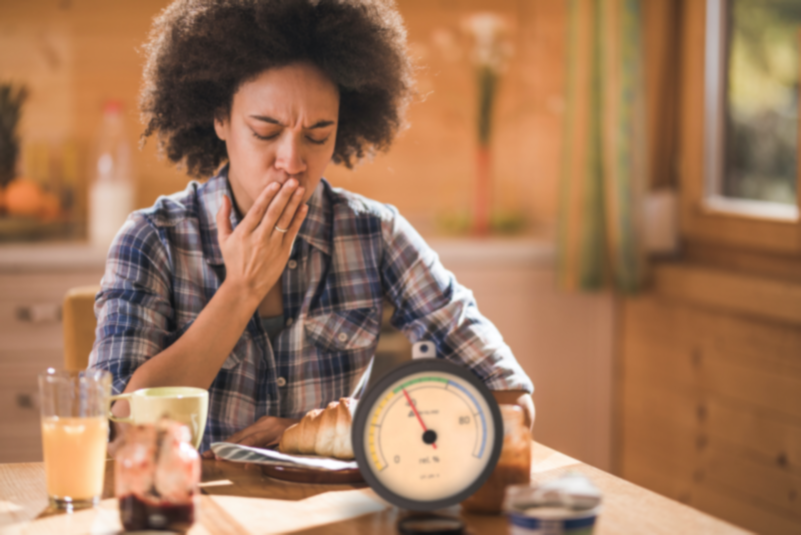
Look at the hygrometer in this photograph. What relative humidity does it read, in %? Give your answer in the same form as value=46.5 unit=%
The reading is value=40 unit=%
